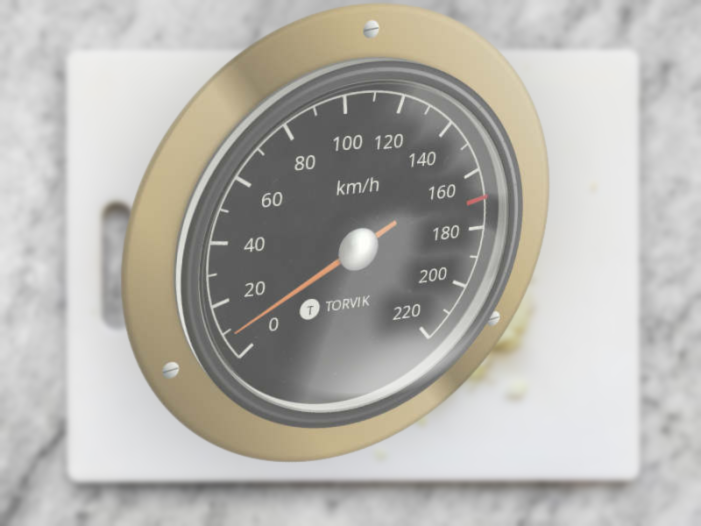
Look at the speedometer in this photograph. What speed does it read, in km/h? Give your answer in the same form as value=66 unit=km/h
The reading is value=10 unit=km/h
